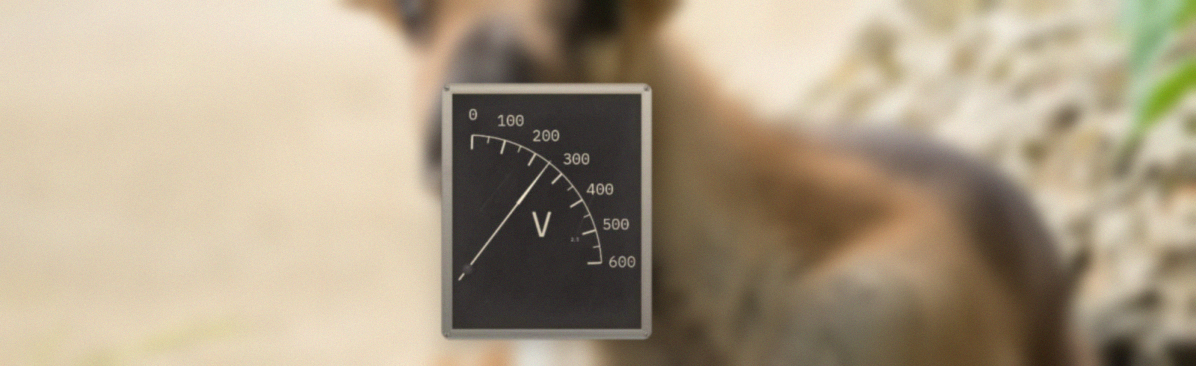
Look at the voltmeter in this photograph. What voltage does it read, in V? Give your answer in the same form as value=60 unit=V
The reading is value=250 unit=V
